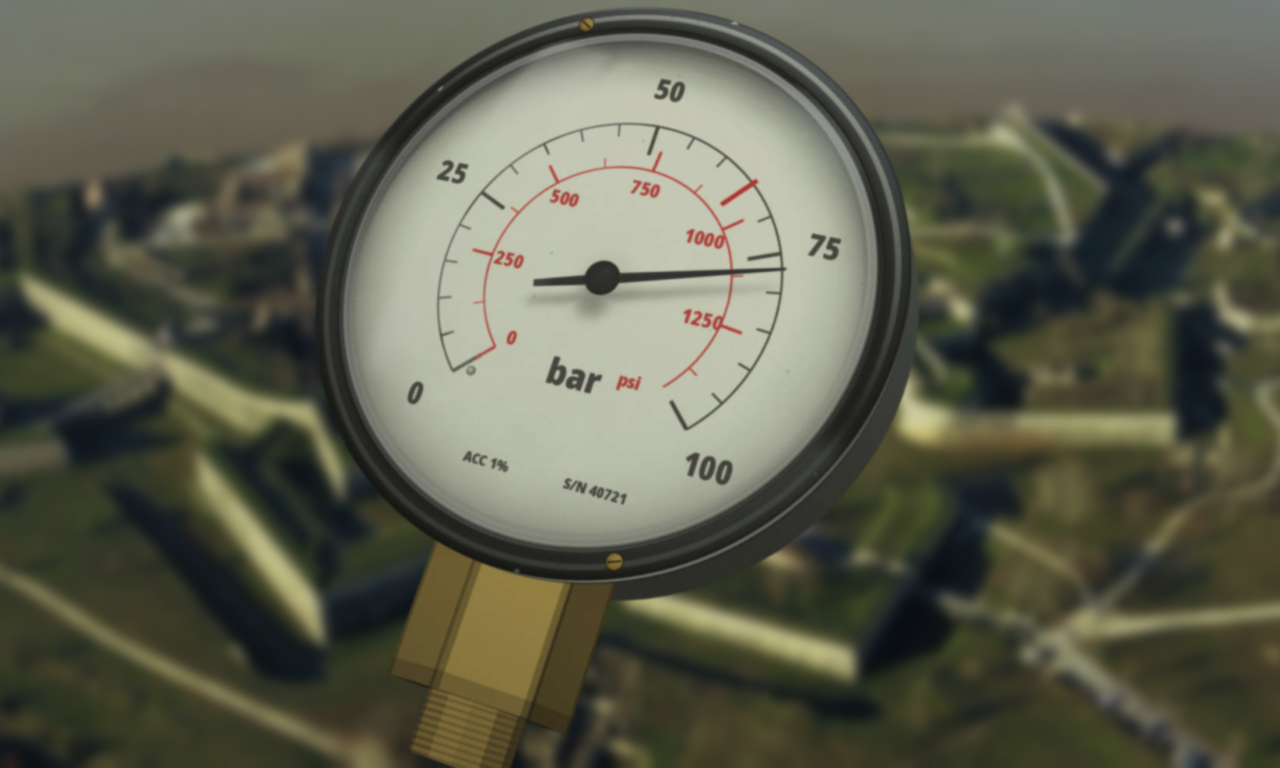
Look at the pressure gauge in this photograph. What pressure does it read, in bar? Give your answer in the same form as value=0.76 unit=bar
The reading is value=77.5 unit=bar
